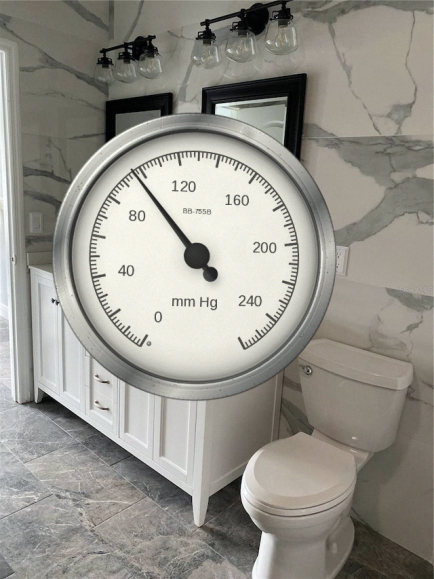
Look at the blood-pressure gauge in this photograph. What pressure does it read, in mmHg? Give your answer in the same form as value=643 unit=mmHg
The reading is value=96 unit=mmHg
